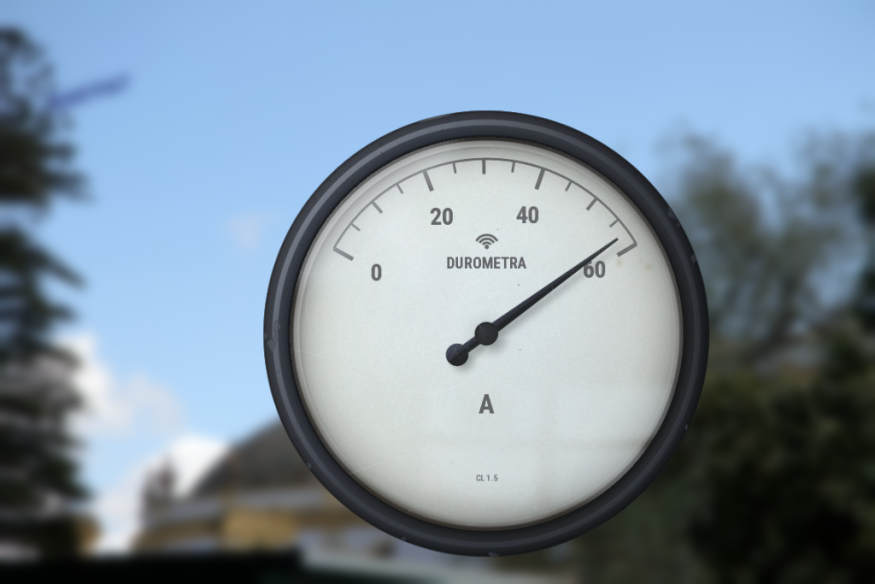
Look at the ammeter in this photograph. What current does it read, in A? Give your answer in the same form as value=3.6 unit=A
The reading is value=57.5 unit=A
